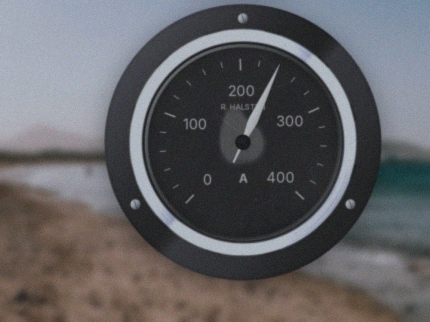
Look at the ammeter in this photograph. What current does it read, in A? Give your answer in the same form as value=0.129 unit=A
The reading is value=240 unit=A
